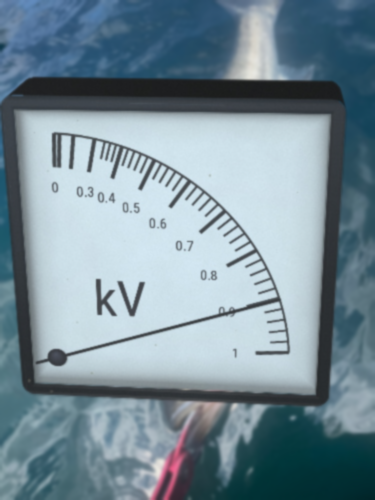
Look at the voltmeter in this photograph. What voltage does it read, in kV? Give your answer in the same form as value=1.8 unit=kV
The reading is value=0.9 unit=kV
